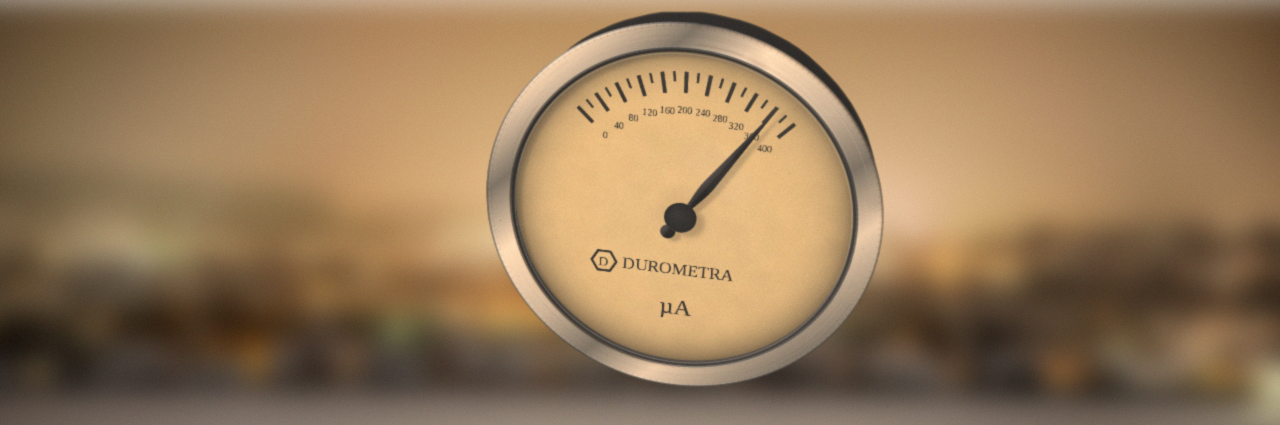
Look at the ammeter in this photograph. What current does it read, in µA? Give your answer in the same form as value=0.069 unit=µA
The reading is value=360 unit=µA
